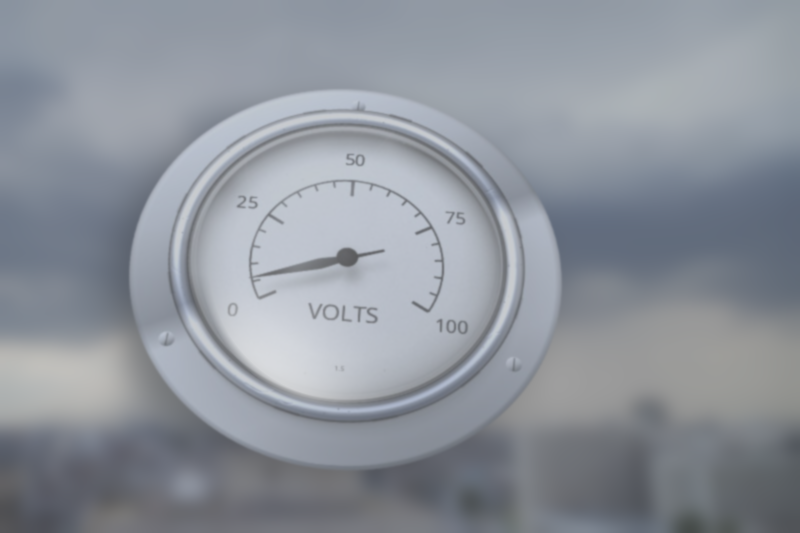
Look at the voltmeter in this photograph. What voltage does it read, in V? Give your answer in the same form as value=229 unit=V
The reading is value=5 unit=V
